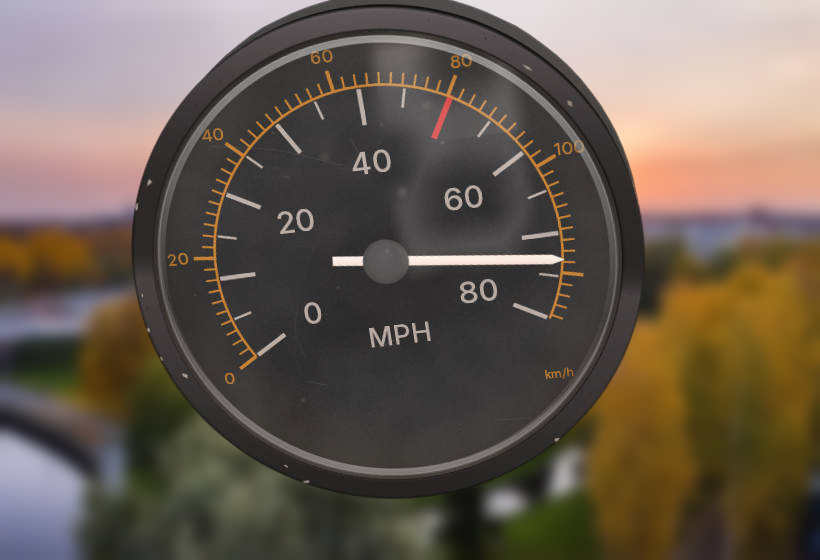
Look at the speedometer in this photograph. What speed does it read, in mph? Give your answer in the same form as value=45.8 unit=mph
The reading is value=72.5 unit=mph
